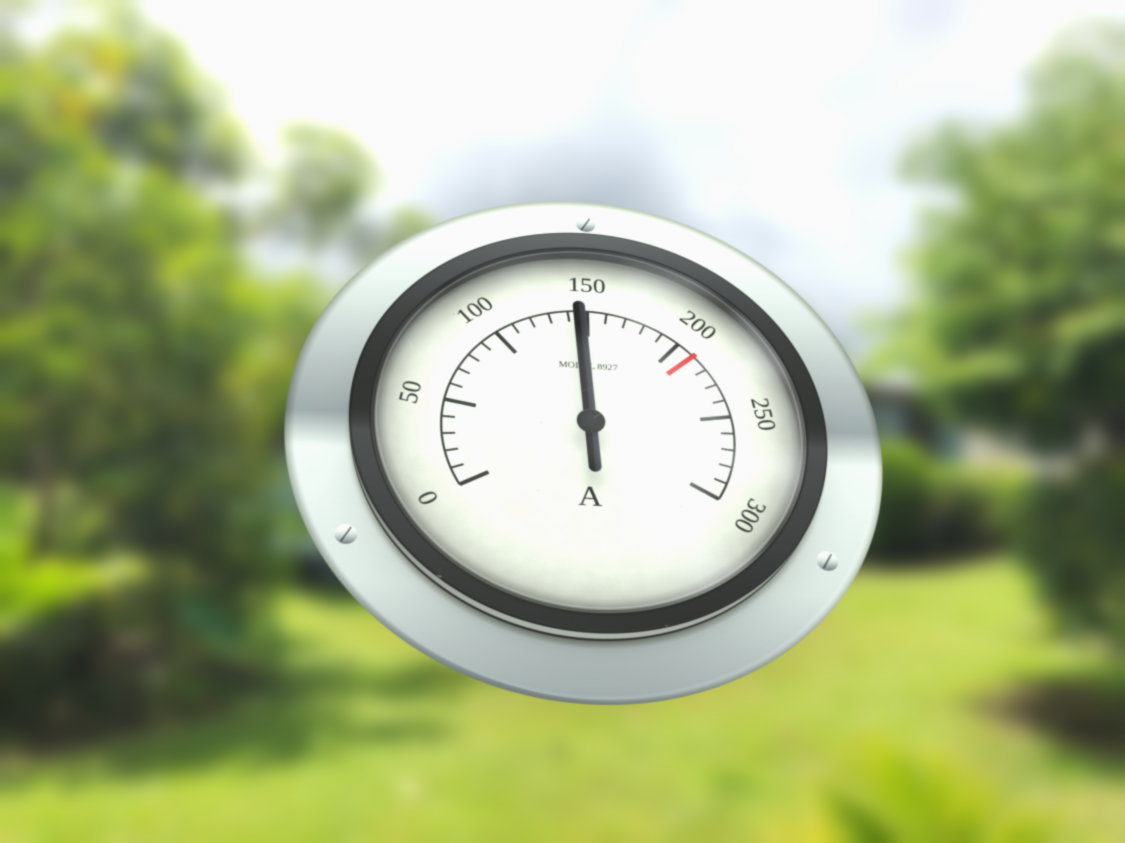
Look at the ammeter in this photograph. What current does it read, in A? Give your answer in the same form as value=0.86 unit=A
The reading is value=145 unit=A
